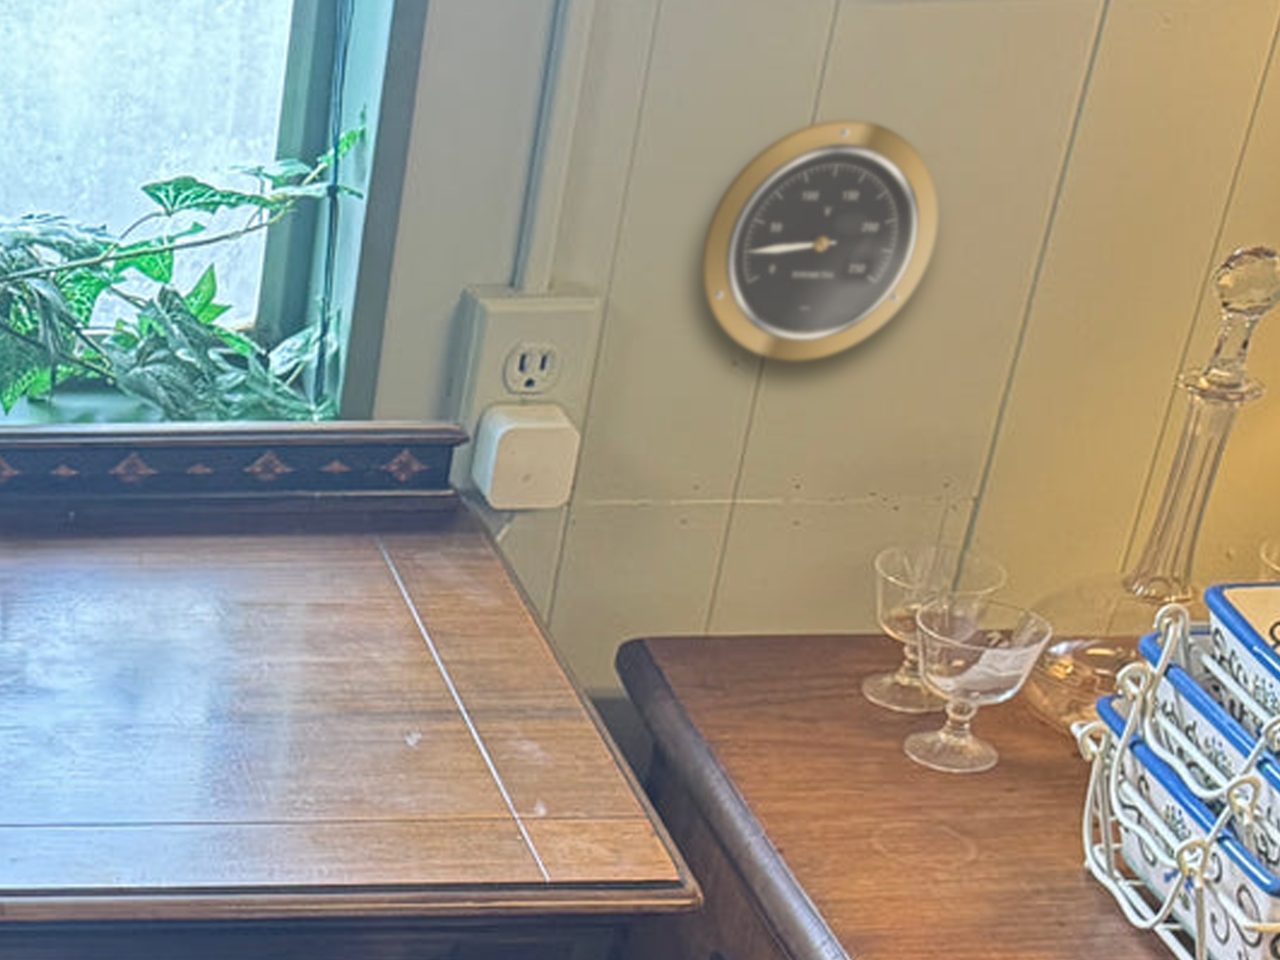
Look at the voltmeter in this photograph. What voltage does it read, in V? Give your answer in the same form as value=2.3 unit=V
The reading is value=25 unit=V
